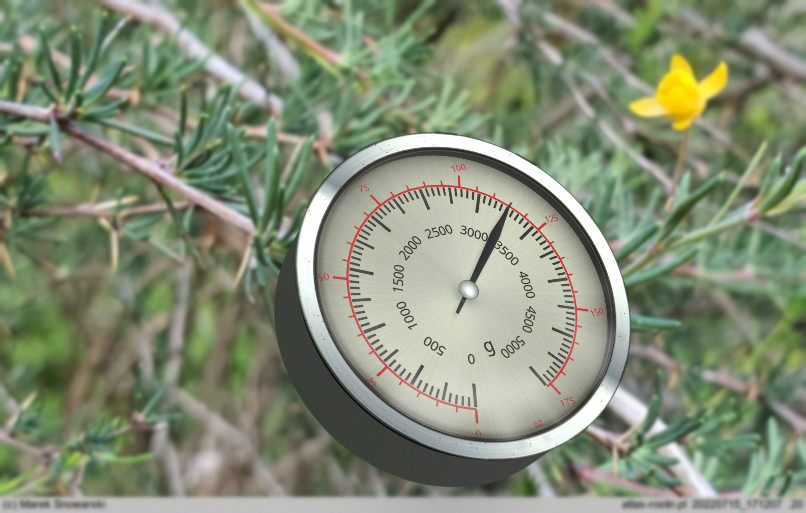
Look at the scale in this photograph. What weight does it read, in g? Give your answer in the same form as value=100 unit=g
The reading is value=3250 unit=g
